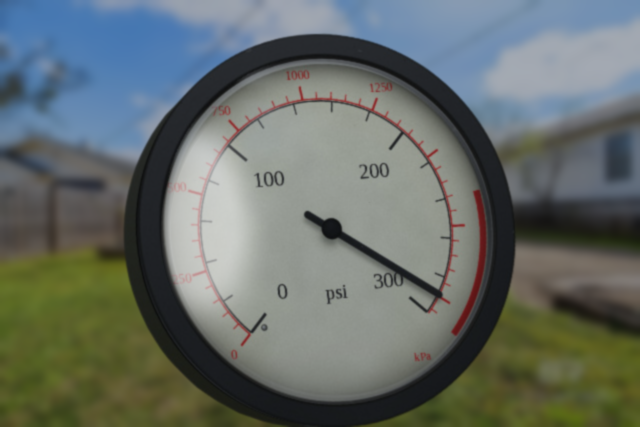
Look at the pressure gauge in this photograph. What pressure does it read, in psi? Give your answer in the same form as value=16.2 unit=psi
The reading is value=290 unit=psi
